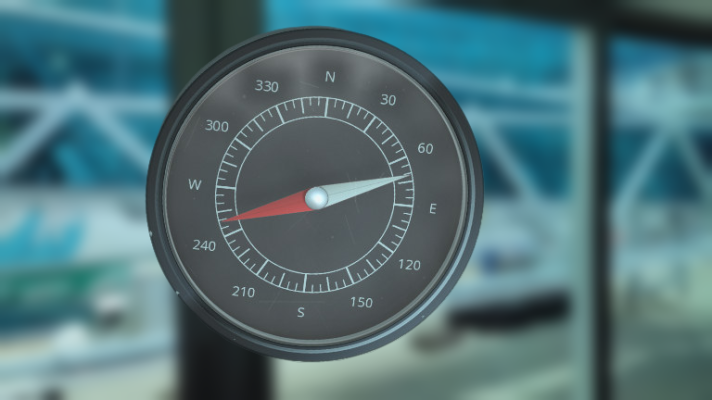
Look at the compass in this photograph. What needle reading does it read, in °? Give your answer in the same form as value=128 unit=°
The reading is value=250 unit=°
